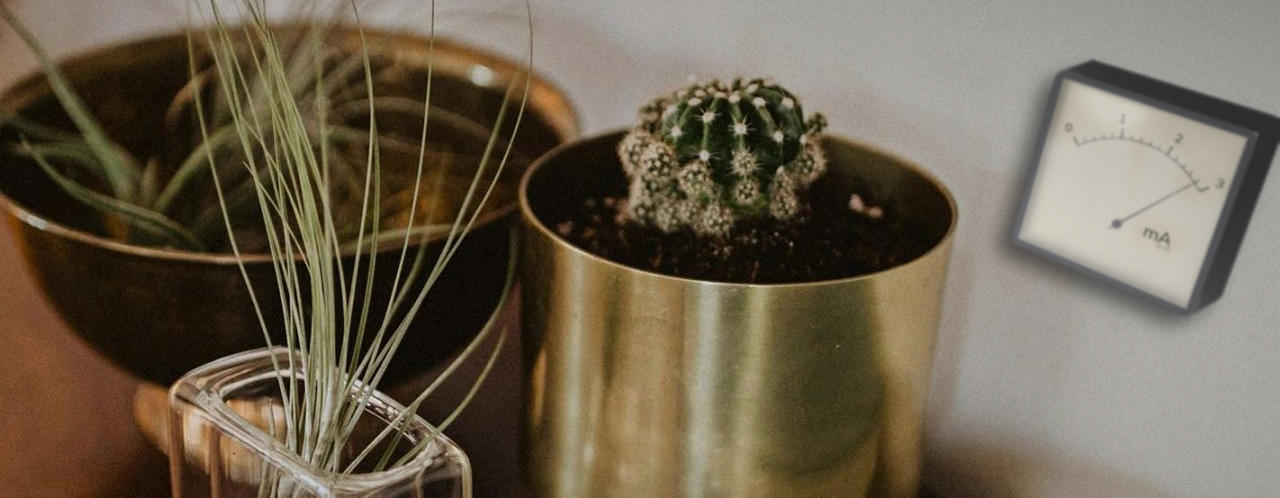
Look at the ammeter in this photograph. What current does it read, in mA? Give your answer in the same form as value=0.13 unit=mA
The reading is value=2.8 unit=mA
